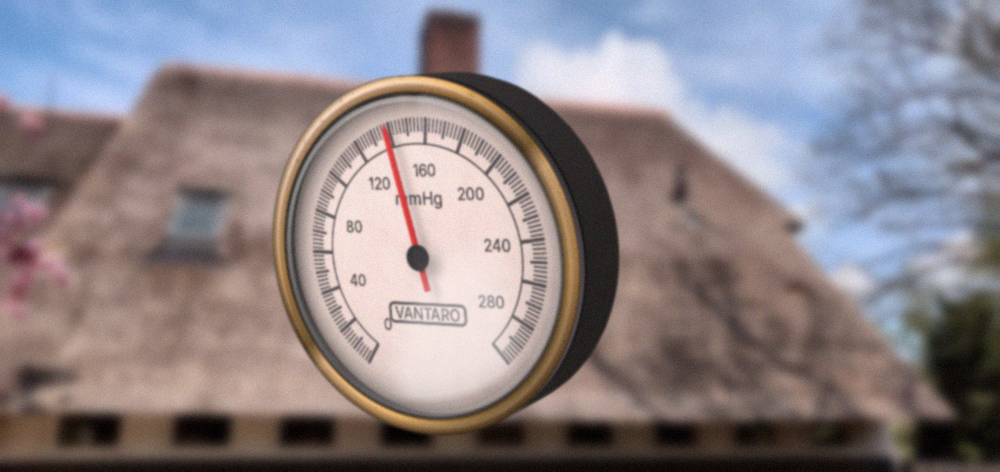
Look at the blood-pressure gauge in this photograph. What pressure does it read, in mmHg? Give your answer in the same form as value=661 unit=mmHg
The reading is value=140 unit=mmHg
